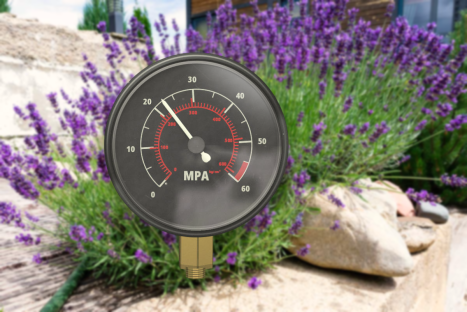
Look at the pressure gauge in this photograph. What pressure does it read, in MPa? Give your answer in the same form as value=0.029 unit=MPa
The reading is value=22.5 unit=MPa
